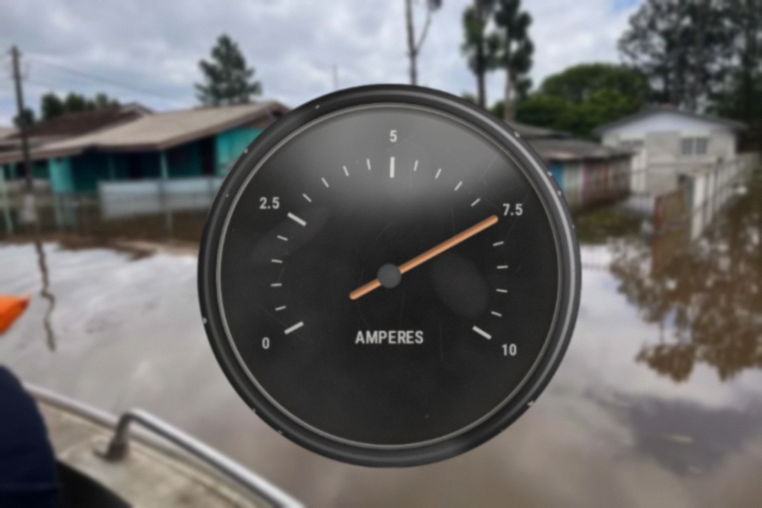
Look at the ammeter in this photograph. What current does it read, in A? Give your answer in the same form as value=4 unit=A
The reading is value=7.5 unit=A
